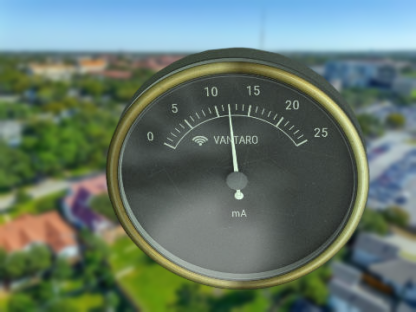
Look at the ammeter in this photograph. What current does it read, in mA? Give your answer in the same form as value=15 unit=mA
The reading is value=12 unit=mA
